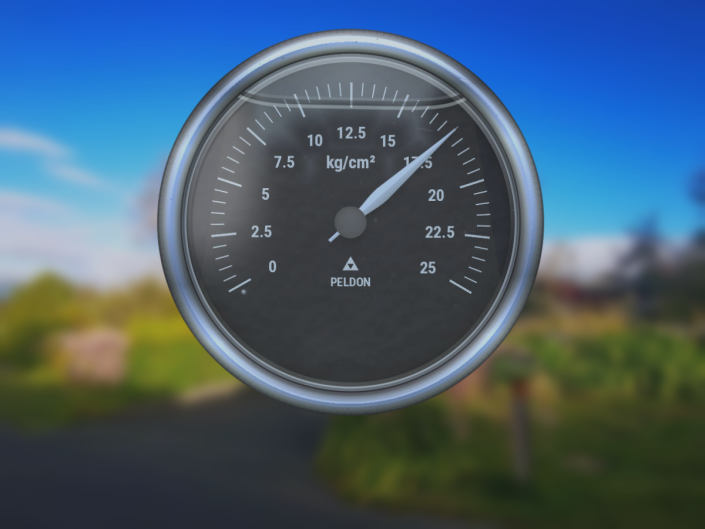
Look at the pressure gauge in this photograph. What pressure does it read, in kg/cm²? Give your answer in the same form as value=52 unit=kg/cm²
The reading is value=17.5 unit=kg/cm²
